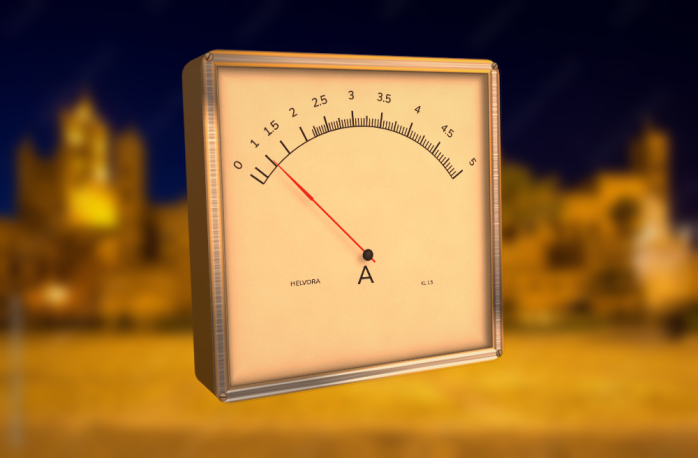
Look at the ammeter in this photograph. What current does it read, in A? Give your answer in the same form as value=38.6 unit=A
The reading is value=1 unit=A
